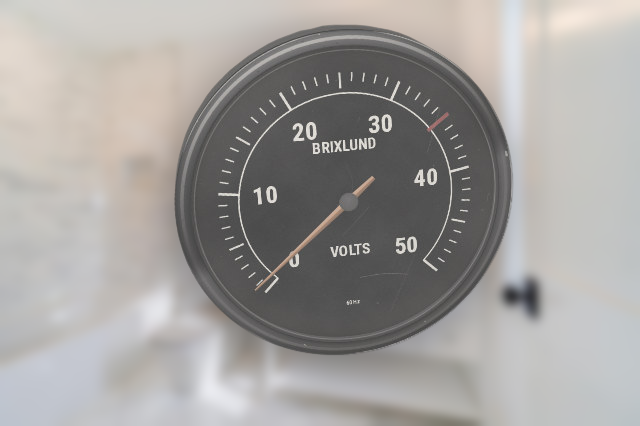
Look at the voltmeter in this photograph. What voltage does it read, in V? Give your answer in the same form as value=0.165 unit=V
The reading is value=1 unit=V
